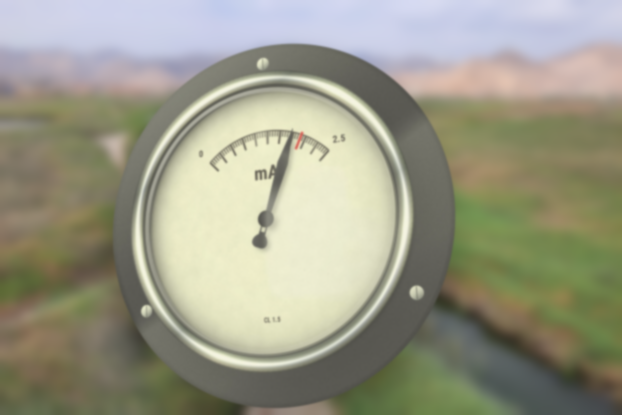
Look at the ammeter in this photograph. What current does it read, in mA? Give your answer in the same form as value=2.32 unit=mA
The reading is value=1.75 unit=mA
